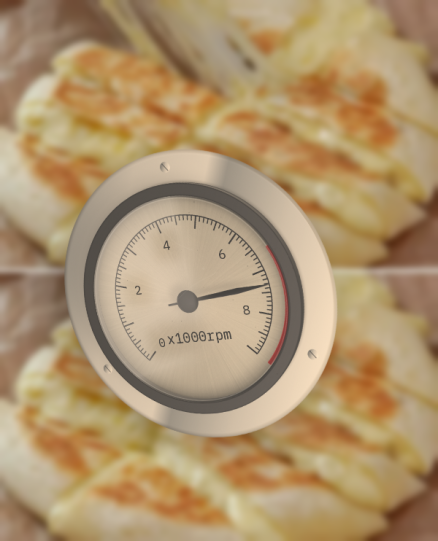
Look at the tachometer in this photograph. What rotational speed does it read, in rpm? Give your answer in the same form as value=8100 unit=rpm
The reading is value=7300 unit=rpm
